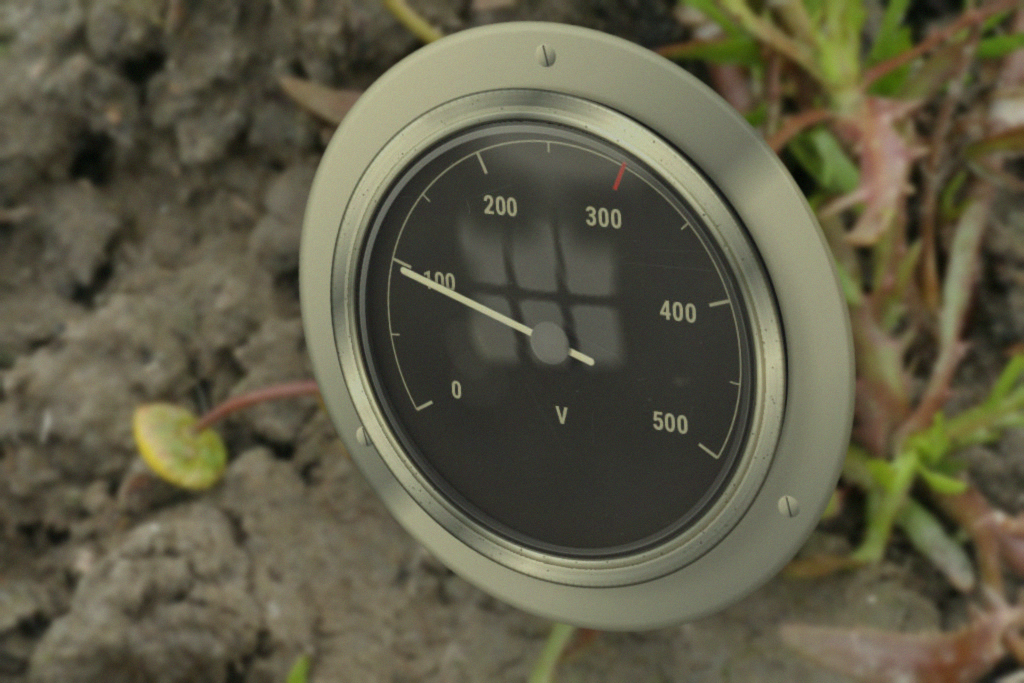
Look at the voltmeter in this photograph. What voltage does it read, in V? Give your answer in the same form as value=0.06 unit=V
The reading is value=100 unit=V
